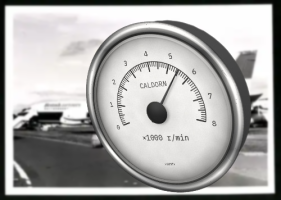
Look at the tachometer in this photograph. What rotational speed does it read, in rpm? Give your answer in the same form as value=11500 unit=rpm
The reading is value=5500 unit=rpm
